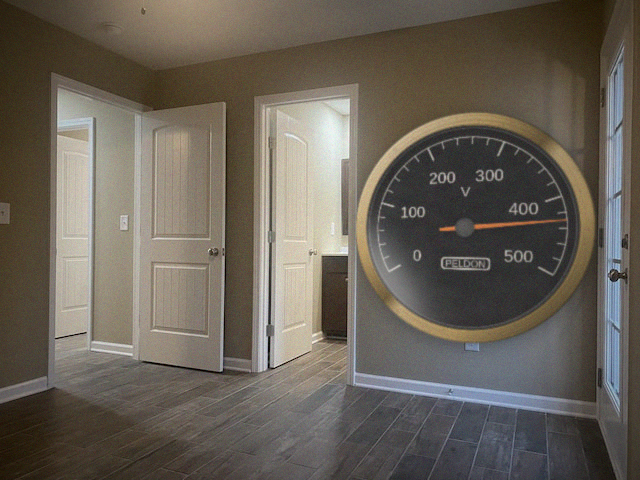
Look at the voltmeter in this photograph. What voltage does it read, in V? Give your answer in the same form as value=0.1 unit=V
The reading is value=430 unit=V
